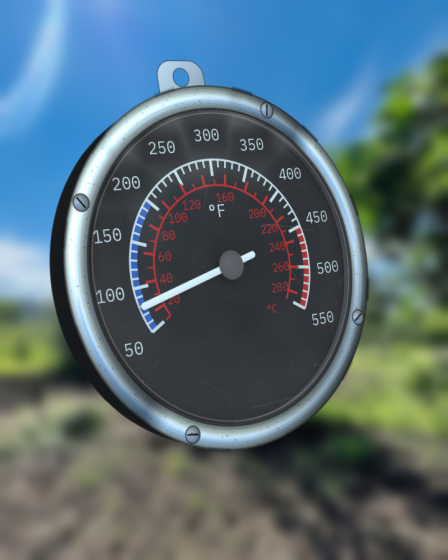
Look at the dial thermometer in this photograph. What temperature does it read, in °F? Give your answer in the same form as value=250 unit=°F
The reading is value=80 unit=°F
